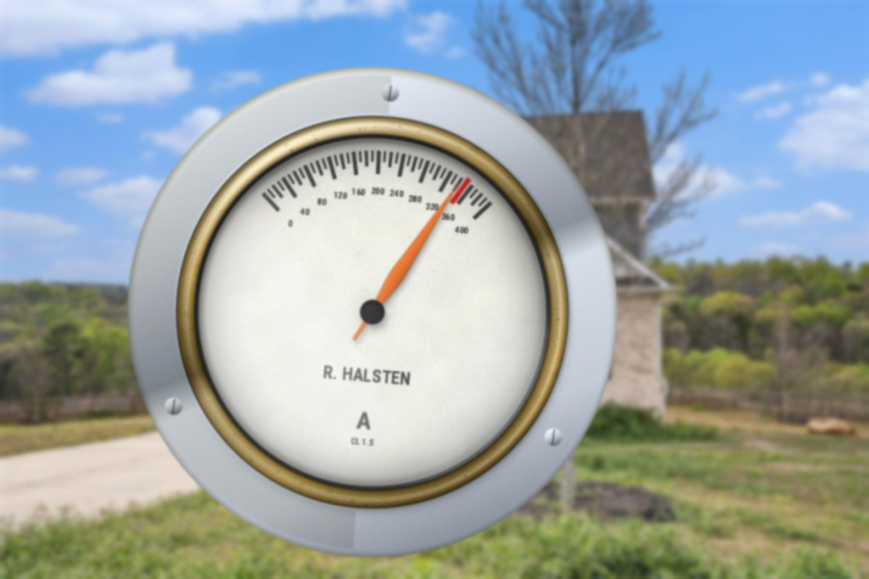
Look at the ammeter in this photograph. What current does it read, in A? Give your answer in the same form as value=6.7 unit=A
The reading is value=340 unit=A
